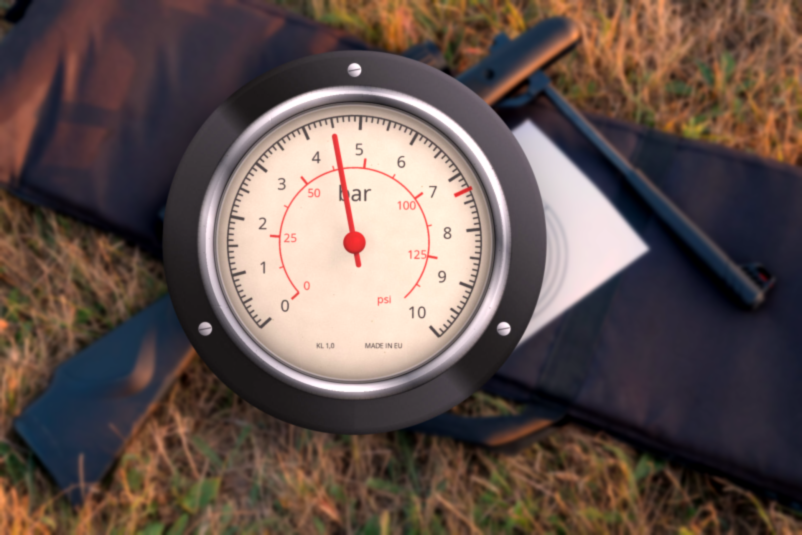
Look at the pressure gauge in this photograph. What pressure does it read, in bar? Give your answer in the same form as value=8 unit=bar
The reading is value=4.5 unit=bar
